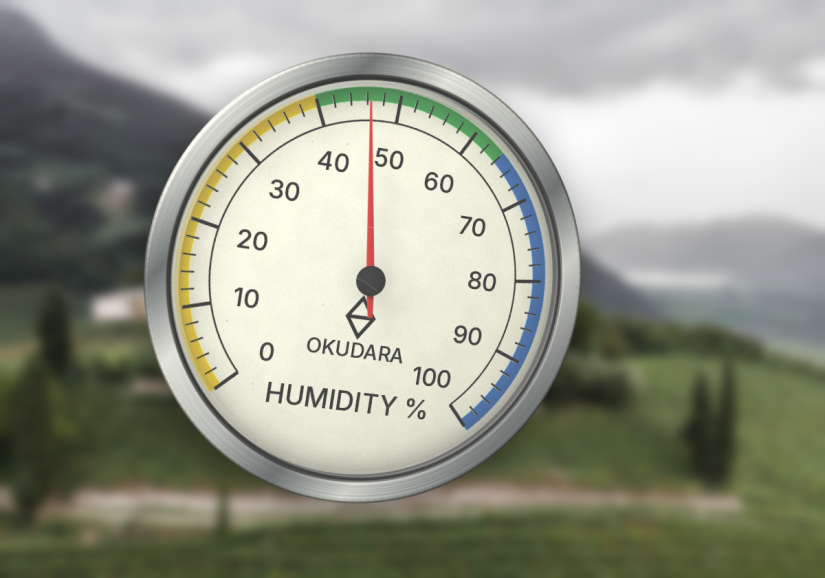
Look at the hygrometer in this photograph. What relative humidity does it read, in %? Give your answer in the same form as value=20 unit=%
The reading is value=46 unit=%
